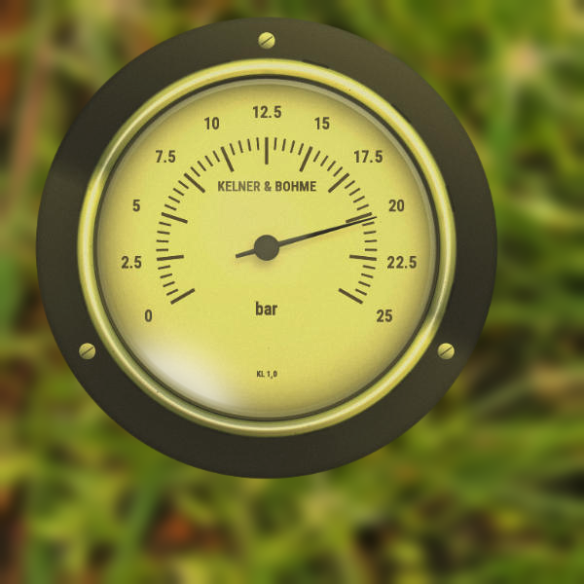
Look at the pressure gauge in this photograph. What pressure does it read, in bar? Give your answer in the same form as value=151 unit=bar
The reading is value=20.25 unit=bar
